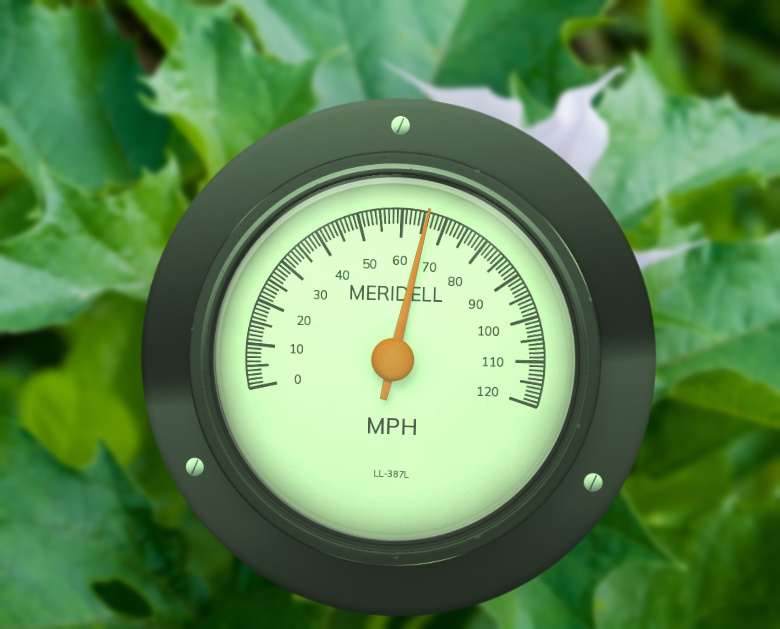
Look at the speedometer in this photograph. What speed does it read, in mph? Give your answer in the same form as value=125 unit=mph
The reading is value=66 unit=mph
